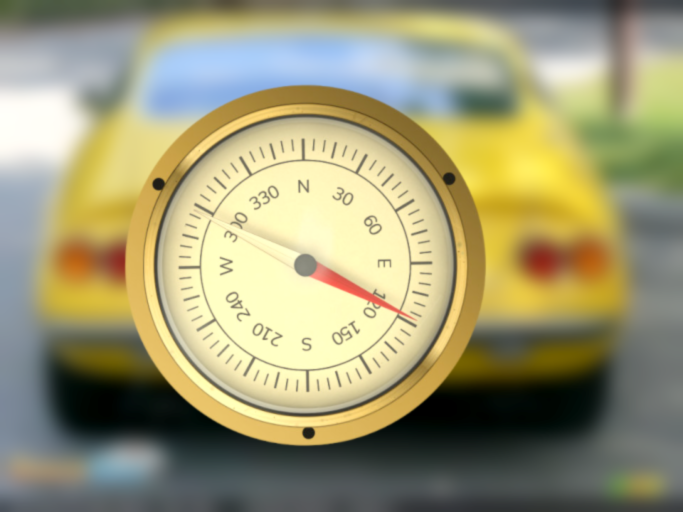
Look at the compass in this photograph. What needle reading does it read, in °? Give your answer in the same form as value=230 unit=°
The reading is value=117.5 unit=°
